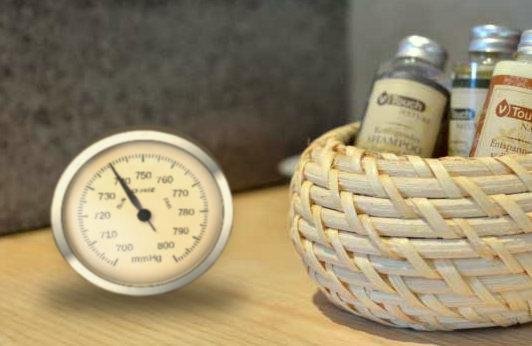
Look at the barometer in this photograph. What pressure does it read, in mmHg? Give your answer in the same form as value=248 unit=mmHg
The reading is value=740 unit=mmHg
